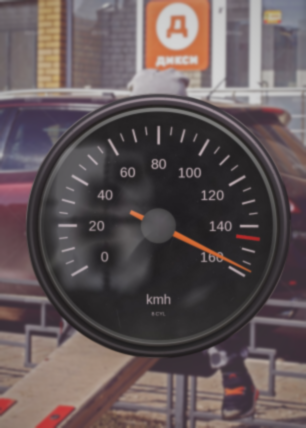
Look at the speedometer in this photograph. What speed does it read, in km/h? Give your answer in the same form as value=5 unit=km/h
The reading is value=157.5 unit=km/h
